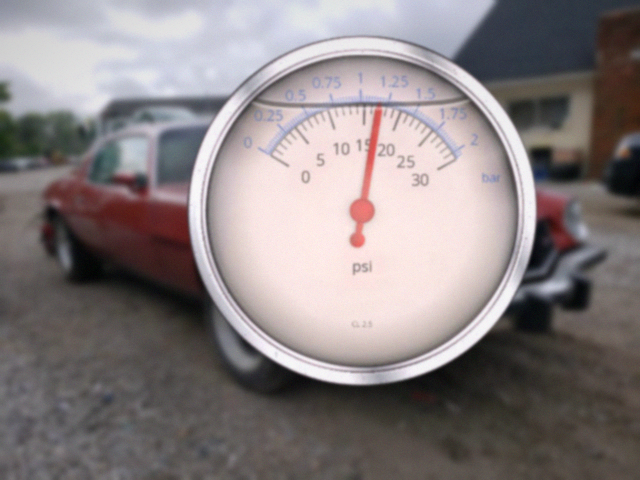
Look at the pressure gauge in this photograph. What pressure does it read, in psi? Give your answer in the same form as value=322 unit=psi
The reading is value=17 unit=psi
